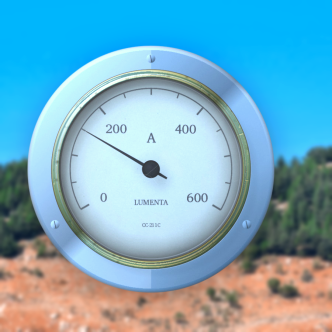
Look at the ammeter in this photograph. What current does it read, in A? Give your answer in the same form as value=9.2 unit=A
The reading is value=150 unit=A
